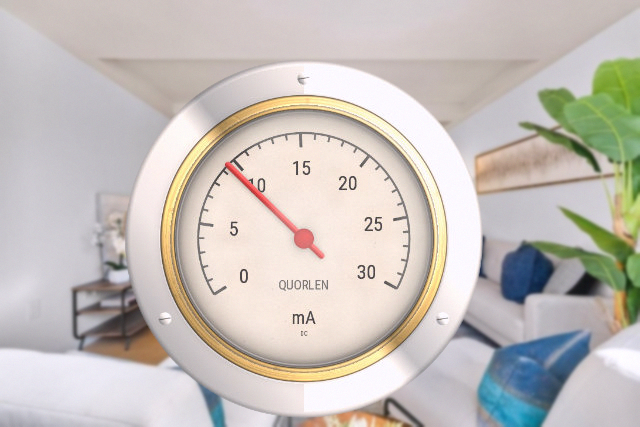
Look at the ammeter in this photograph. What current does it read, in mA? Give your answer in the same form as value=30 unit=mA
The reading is value=9.5 unit=mA
